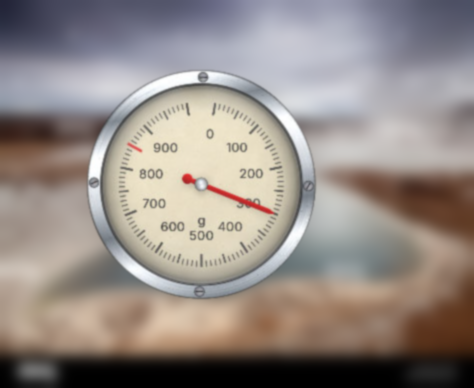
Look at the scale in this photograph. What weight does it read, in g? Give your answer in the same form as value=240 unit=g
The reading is value=300 unit=g
